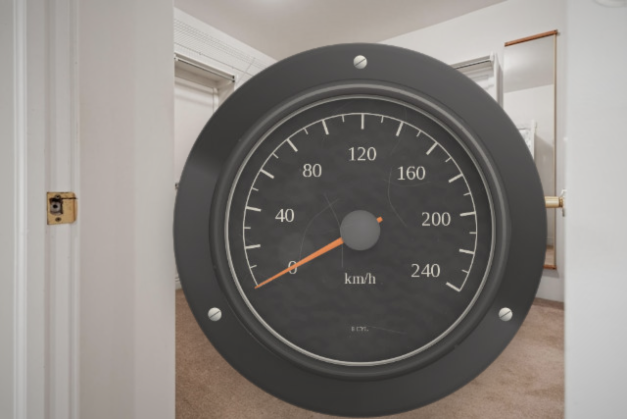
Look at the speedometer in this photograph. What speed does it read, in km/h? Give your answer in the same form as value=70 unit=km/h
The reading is value=0 unit=km/h
